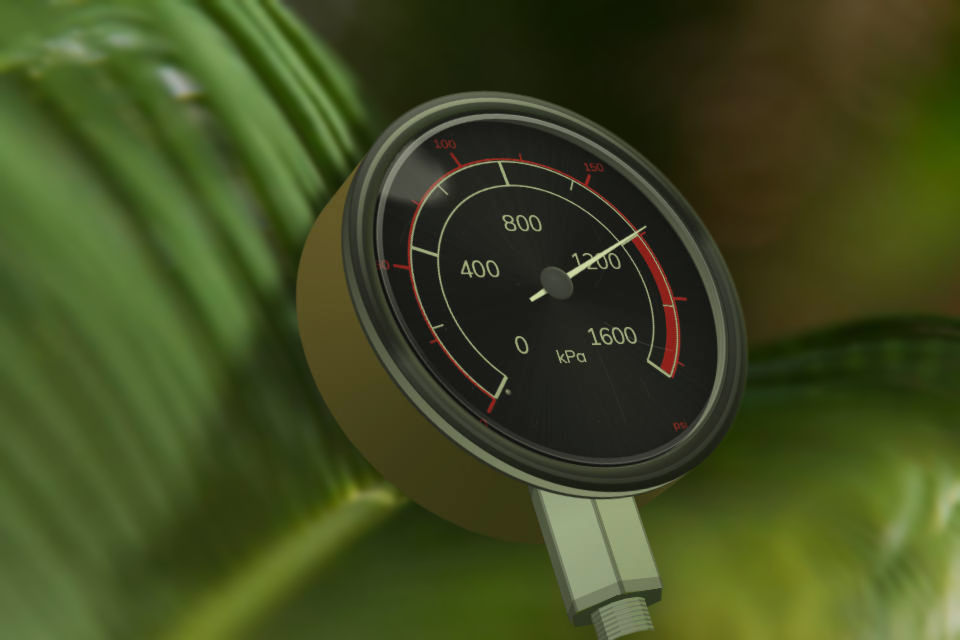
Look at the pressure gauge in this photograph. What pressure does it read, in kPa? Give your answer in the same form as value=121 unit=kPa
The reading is value=1200 unit=kPa
